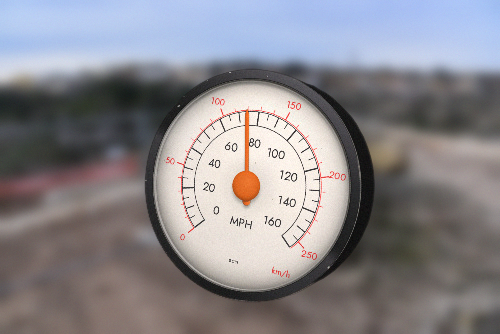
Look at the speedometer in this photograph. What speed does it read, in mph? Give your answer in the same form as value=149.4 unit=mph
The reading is value=75 unit=mph
